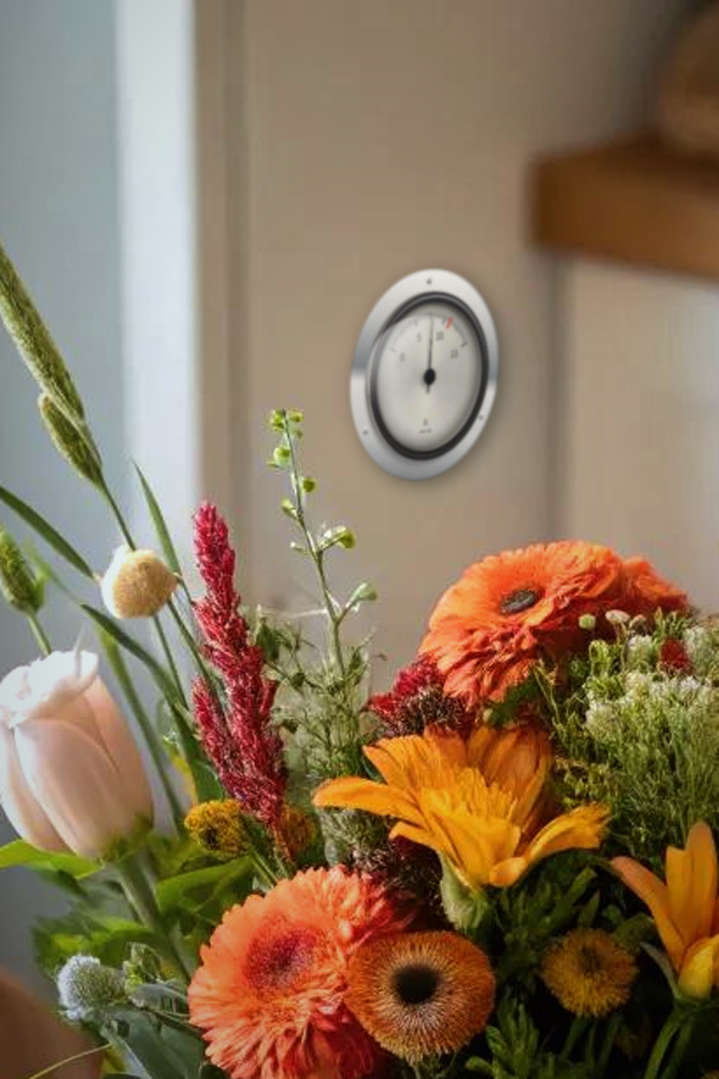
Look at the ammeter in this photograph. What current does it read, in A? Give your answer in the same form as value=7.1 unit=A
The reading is value=7.5 unit=A
